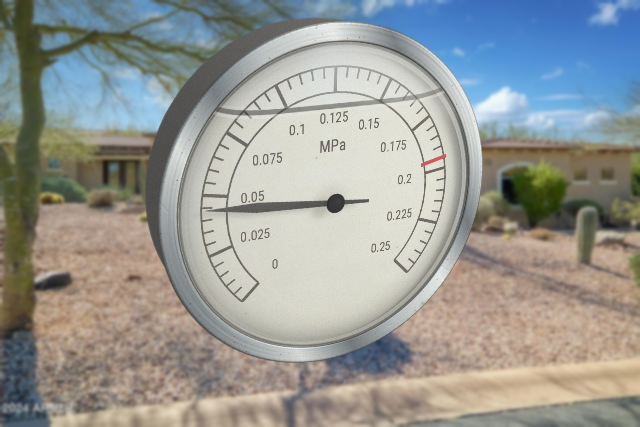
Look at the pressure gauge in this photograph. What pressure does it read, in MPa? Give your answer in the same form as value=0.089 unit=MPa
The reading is value=0.045 unit=MPa
